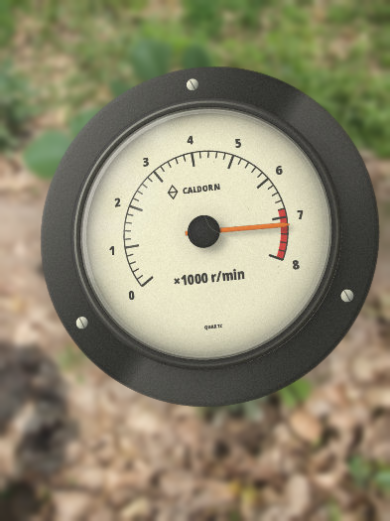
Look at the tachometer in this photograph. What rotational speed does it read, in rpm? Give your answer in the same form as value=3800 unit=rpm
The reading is value=7200 unit=rpm
